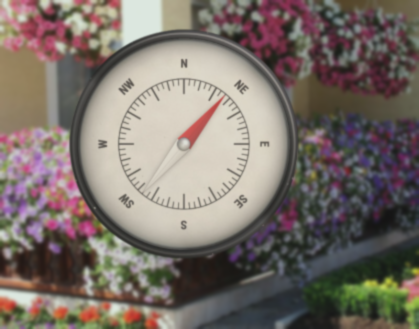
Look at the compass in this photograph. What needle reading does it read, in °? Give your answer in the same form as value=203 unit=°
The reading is value=40 unit=°
